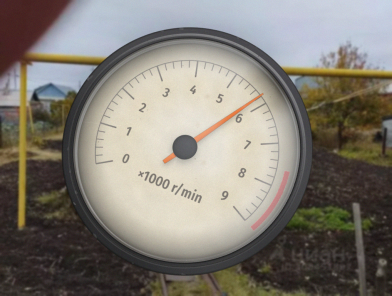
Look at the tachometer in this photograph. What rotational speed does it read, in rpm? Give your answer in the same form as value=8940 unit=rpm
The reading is value=5800 unit=rpm
